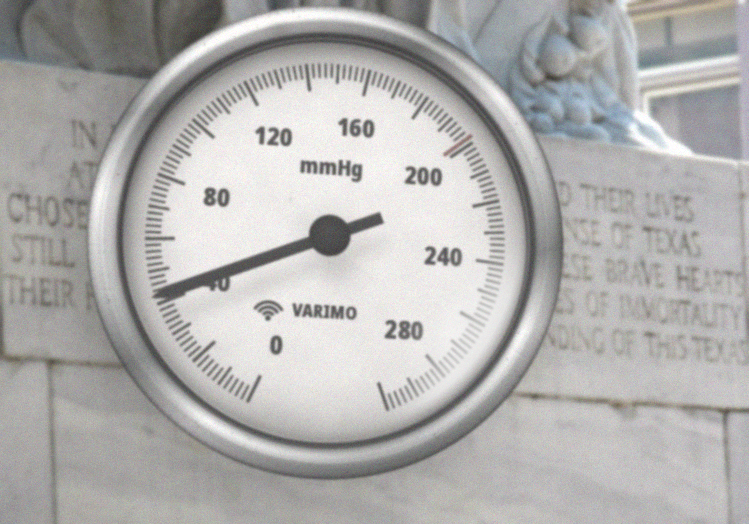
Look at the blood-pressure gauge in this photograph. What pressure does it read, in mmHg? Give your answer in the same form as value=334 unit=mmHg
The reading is value=42 unit=mmHg
